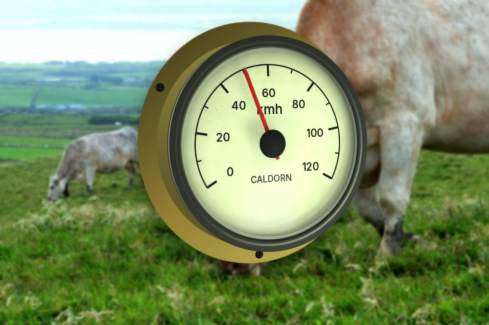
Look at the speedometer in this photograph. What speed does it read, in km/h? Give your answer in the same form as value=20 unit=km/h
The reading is value=50 unit=km/h
